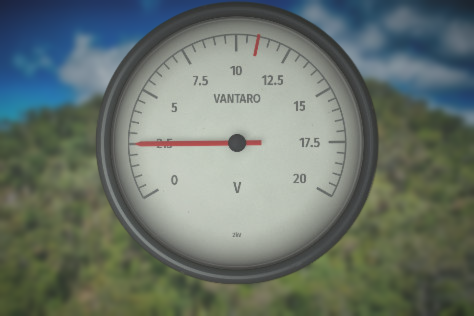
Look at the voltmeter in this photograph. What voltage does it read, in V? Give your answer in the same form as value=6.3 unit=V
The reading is value=2.5 unit=V
